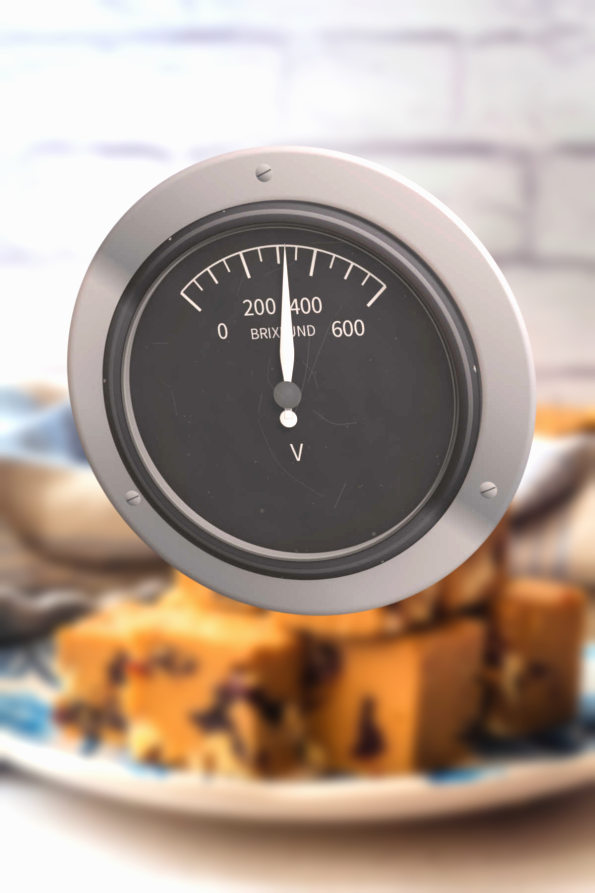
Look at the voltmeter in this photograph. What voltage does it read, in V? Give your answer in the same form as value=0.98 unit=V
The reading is value=325 unit=V
